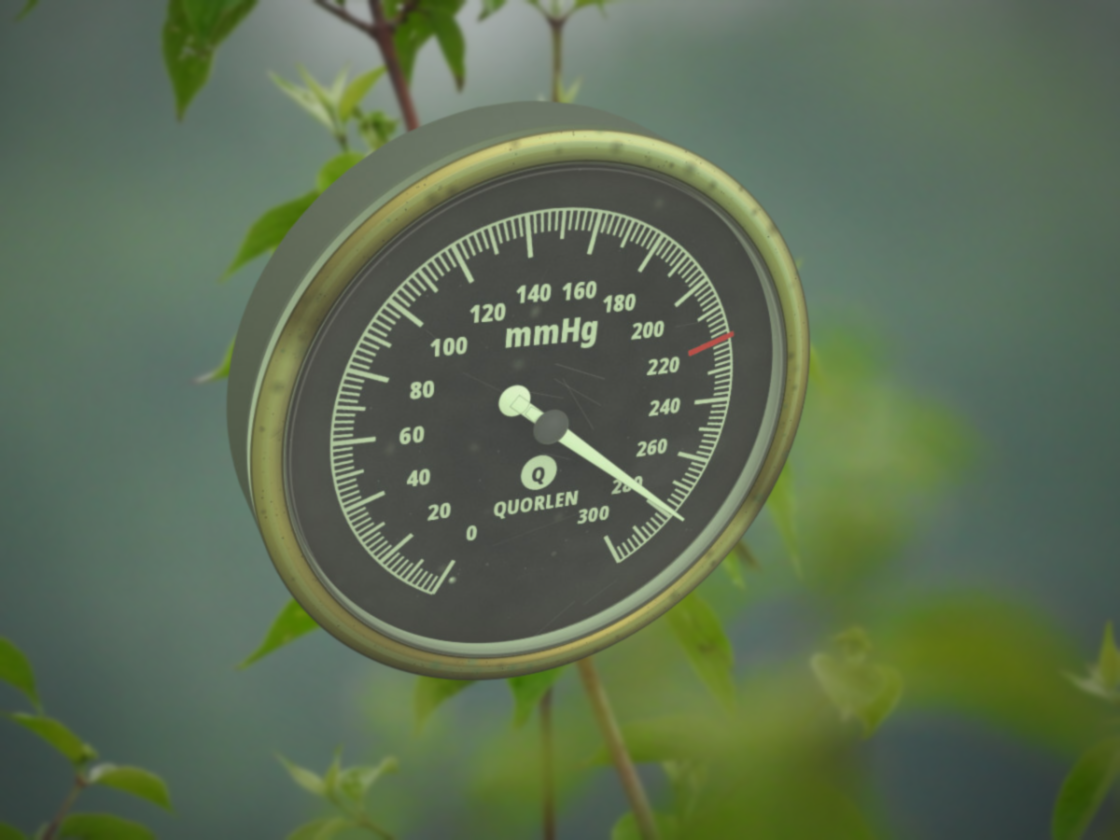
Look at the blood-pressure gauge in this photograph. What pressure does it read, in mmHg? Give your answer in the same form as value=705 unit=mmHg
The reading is value=278 unit=mmHg
